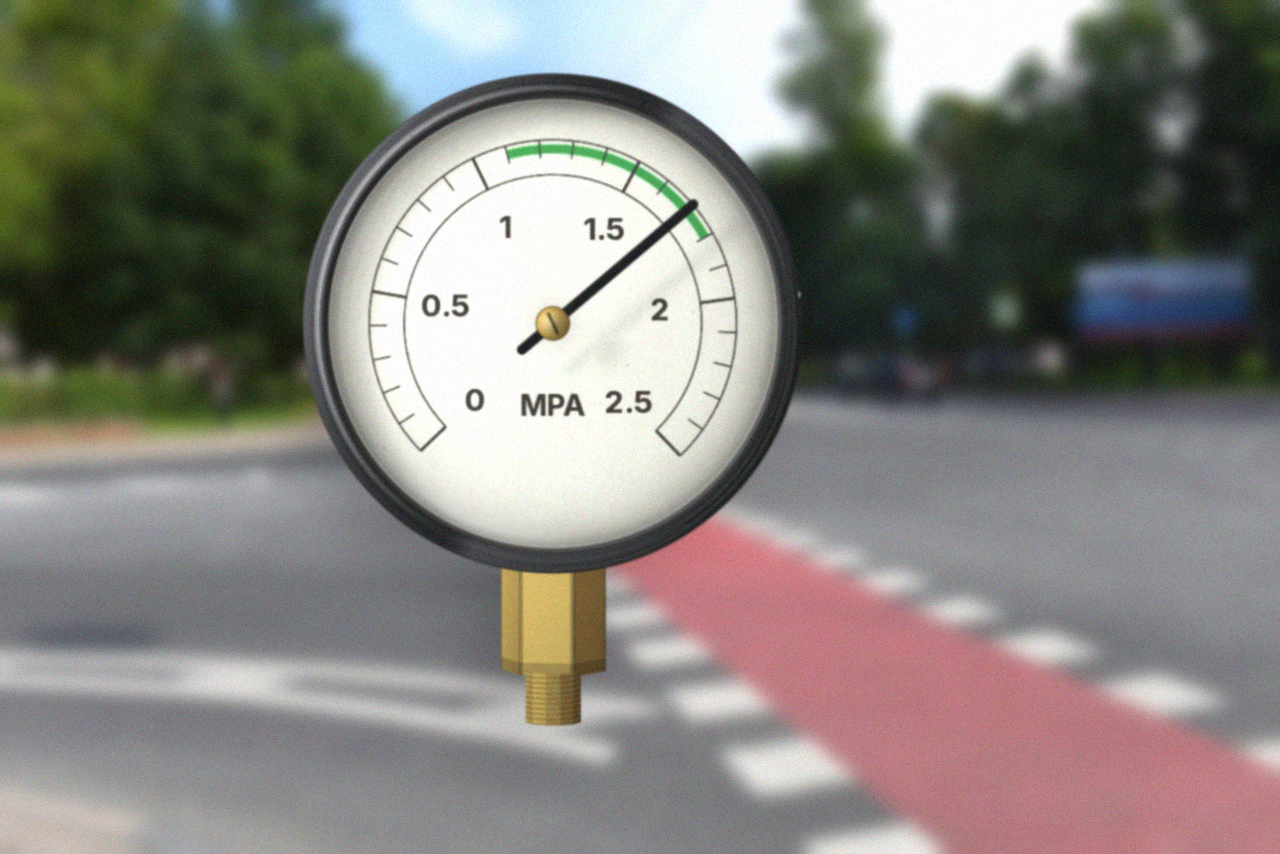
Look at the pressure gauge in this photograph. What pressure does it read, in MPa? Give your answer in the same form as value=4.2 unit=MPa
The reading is value=1.7 unit=MPa
